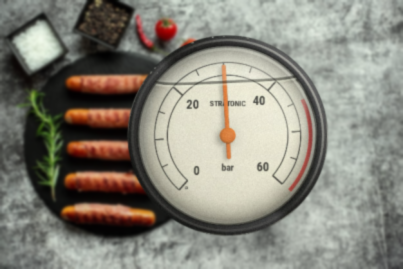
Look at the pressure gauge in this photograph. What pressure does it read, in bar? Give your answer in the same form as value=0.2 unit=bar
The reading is value=30 unit=bar
